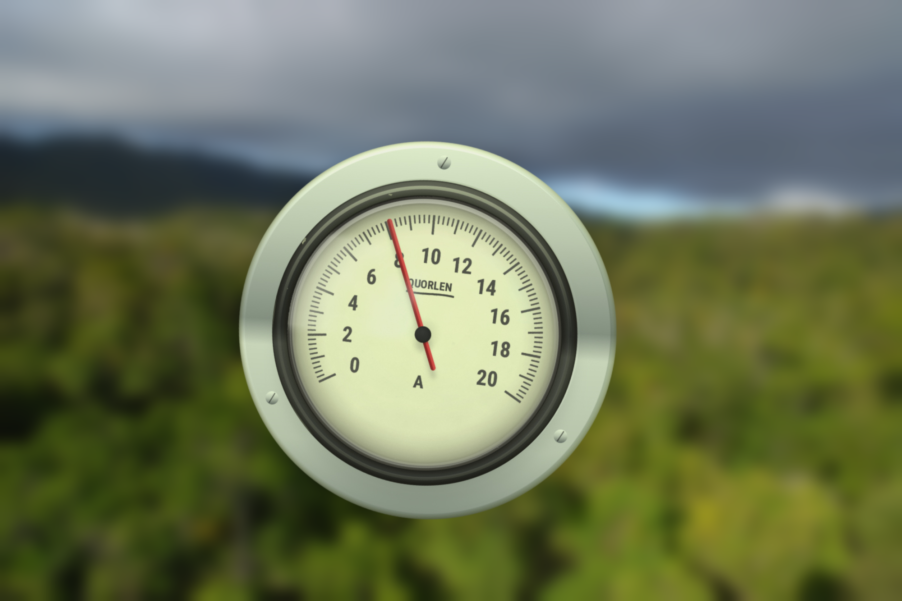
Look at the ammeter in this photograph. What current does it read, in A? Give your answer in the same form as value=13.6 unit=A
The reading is value=8.2 unit=A
